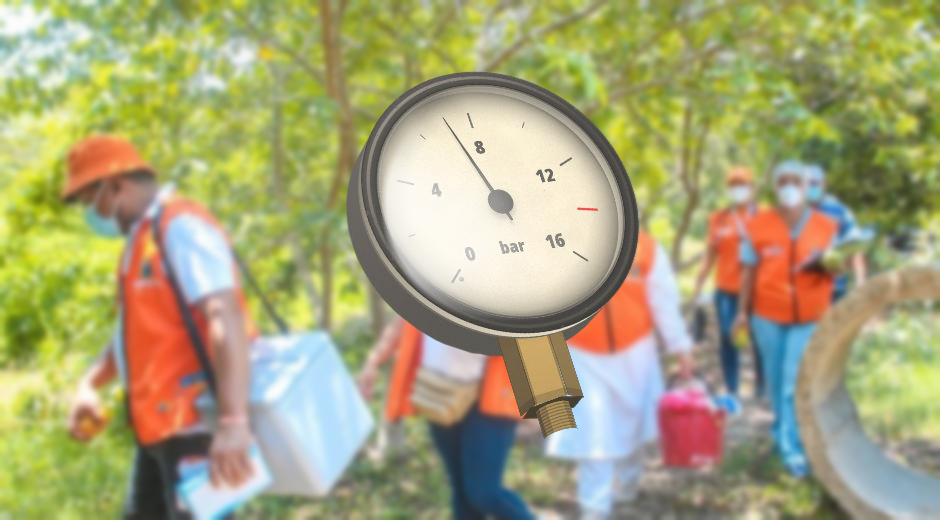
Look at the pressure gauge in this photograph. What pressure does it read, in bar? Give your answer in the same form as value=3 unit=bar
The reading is value=7 unit=bar
